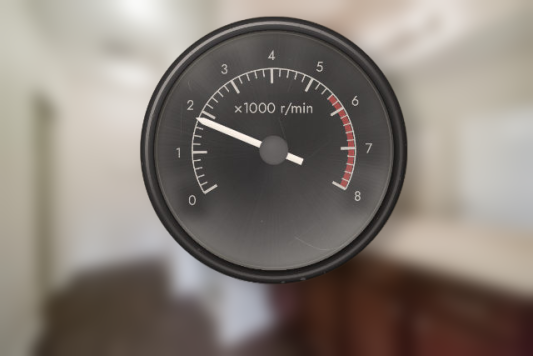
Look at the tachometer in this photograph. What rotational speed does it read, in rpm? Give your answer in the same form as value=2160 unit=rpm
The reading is value=1800 unit=rpm
